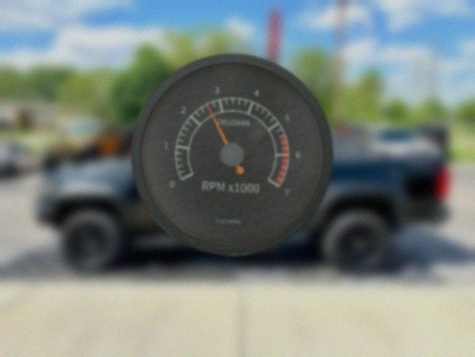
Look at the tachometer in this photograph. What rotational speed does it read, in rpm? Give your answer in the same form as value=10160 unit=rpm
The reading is value=2600 unit=rpm
